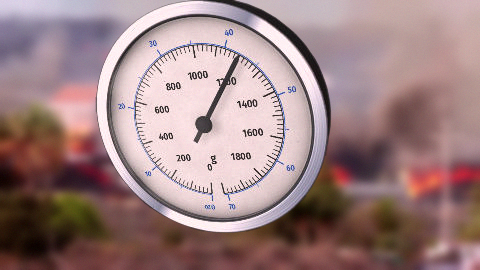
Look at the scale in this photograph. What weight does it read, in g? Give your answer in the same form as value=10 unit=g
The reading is value=1200 unit=g
